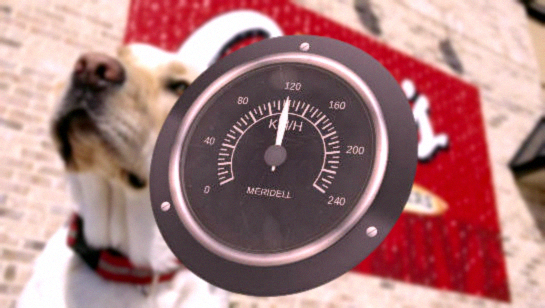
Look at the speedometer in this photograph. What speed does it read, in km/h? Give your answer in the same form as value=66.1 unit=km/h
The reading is value=120 unit=km/h
